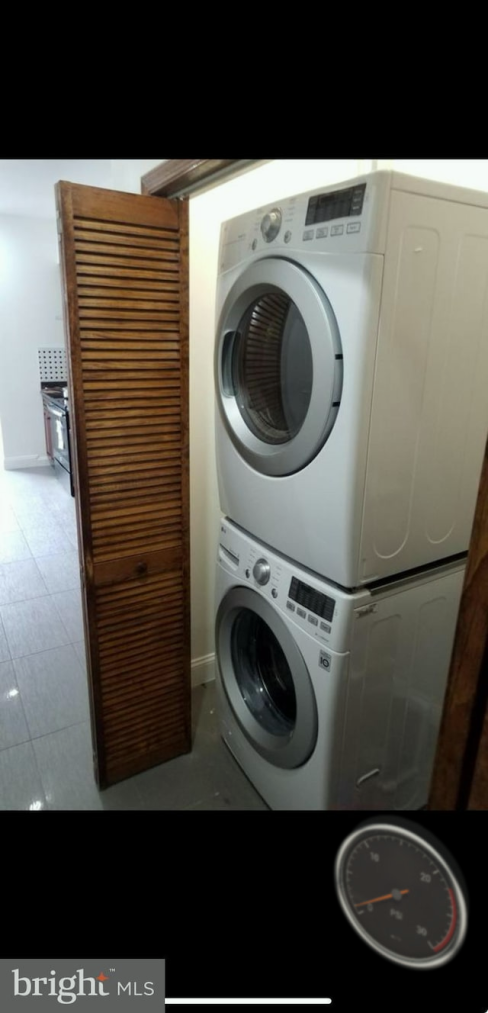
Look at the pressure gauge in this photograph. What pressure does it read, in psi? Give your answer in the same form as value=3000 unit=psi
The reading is value=1 unit=psi
